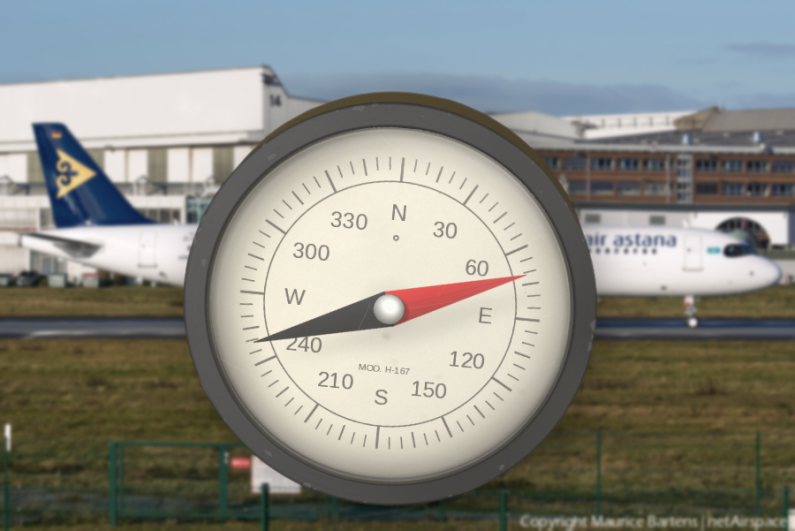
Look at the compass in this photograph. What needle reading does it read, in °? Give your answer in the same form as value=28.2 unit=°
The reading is value=70 unit=°
